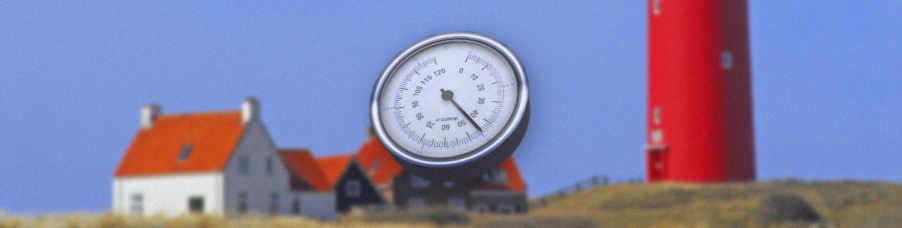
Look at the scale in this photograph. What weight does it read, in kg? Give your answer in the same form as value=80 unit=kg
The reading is value=45 unit=kg
